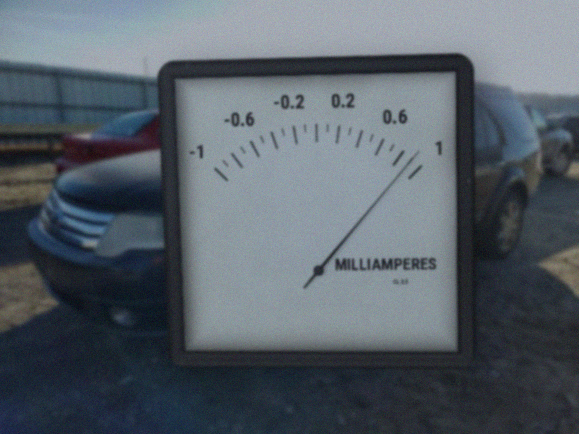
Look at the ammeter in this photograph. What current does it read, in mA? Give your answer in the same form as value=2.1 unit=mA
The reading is value=0.9 unit=mA
